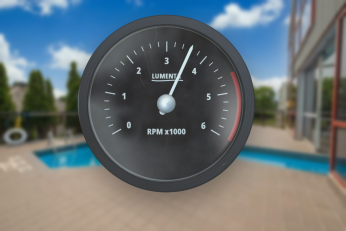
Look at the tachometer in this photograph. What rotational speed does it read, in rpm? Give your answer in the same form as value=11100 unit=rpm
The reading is value=3600 unit=rpm
